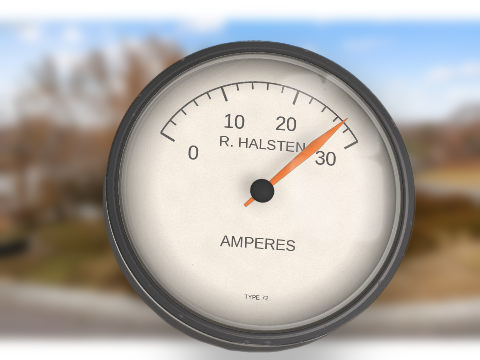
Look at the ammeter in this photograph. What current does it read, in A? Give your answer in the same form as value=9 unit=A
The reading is value=27 unit=A
